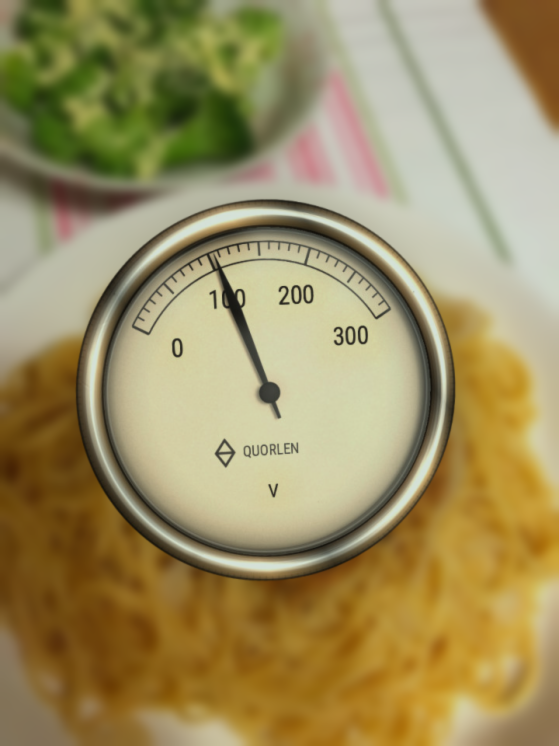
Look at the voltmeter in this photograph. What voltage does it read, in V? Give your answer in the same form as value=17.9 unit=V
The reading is value=105 unit=V
